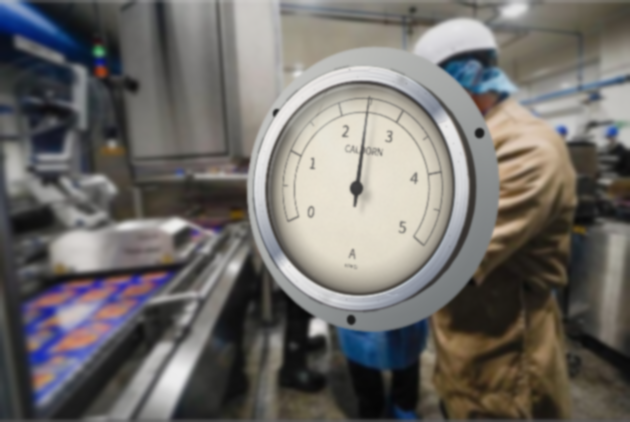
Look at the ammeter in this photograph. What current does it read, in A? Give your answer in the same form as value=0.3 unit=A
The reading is value=2.5 unit=A
